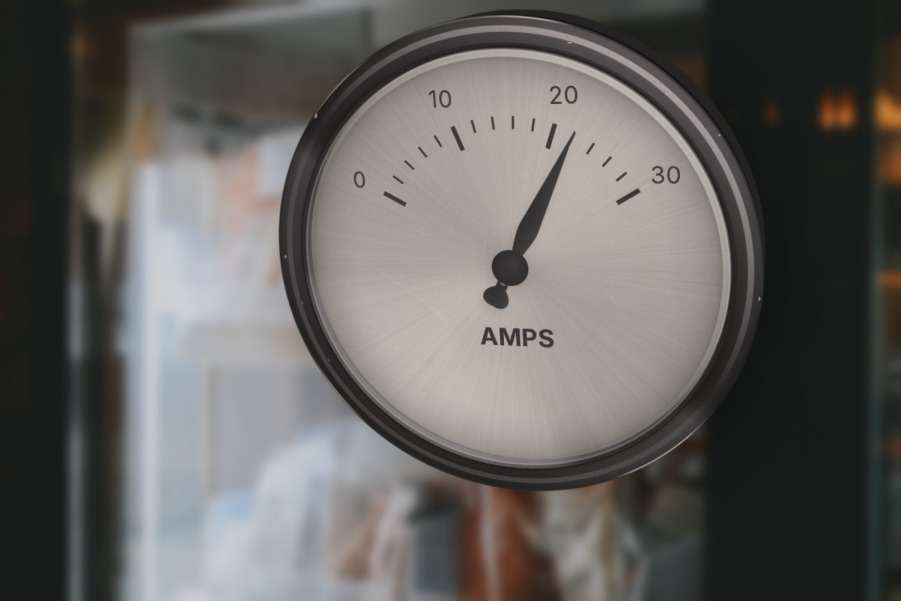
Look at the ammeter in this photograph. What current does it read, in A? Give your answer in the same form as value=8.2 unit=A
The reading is value=22 unit=A
